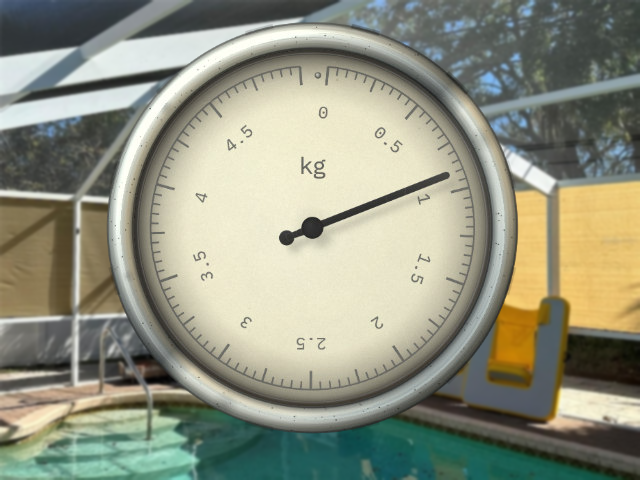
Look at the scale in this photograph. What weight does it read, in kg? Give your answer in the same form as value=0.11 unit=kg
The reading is value=0.9 unit=kg
